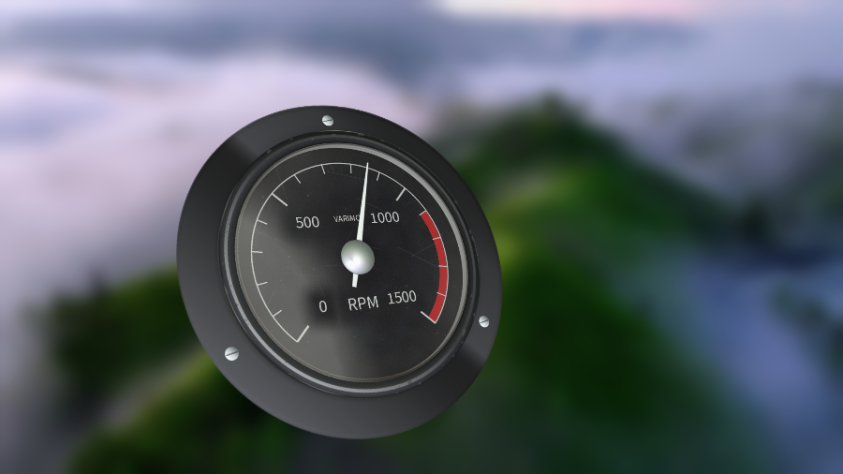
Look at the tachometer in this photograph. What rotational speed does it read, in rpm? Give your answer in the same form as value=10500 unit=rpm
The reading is value=850 unit=rpm
